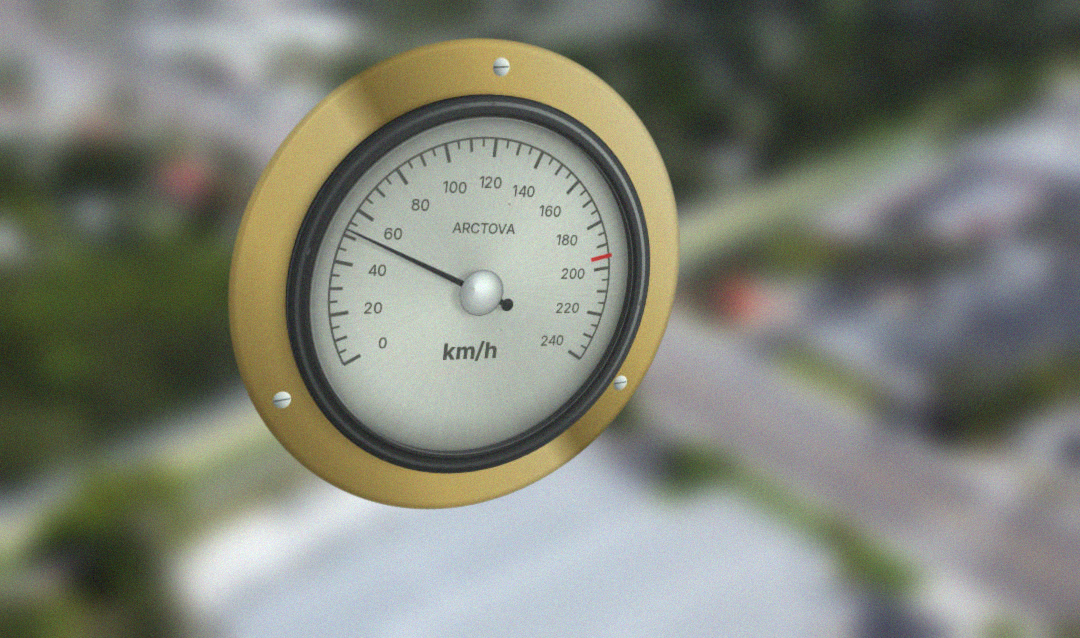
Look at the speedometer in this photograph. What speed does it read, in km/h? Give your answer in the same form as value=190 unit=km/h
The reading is value=52.5 unit=km/h
